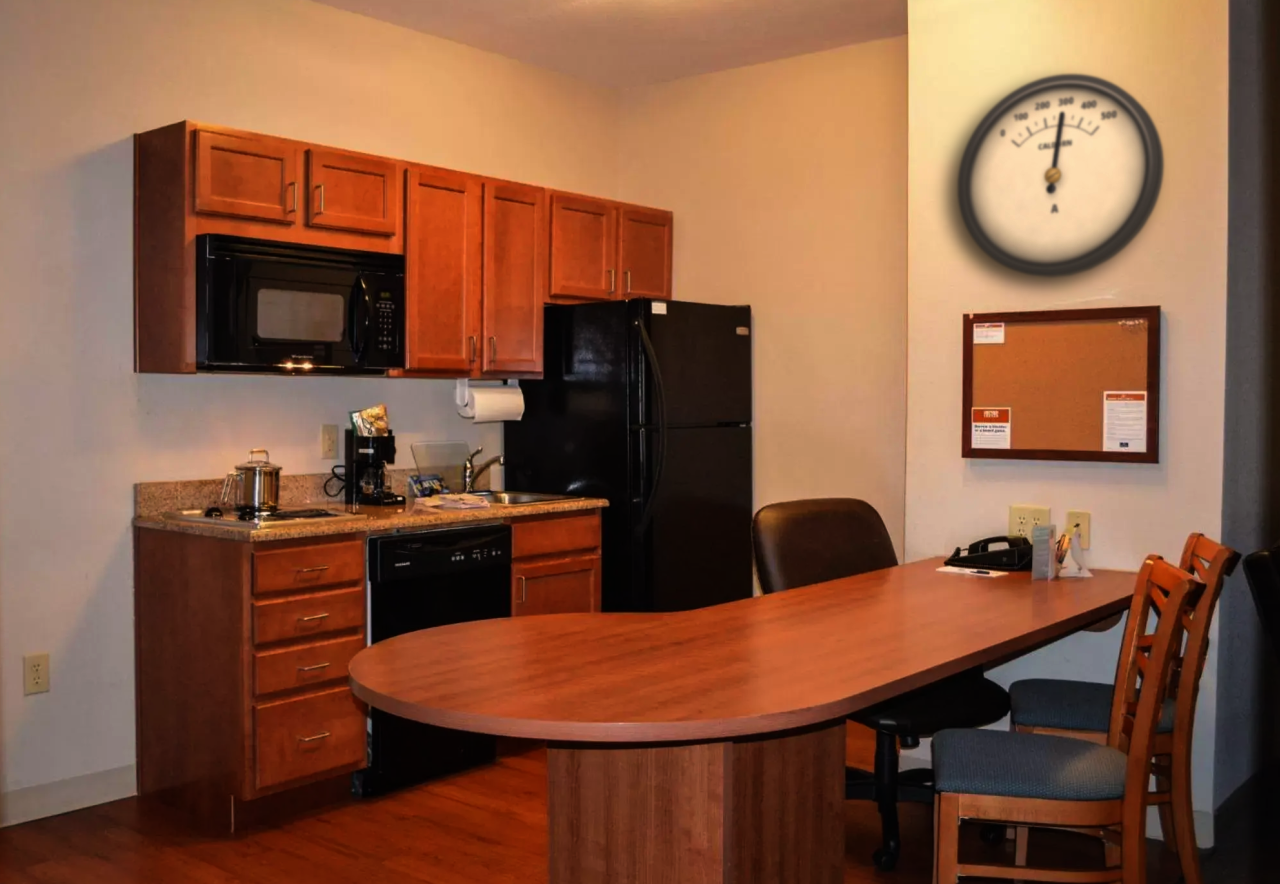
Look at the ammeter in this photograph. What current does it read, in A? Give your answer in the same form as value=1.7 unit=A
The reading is value=300 unit=A
